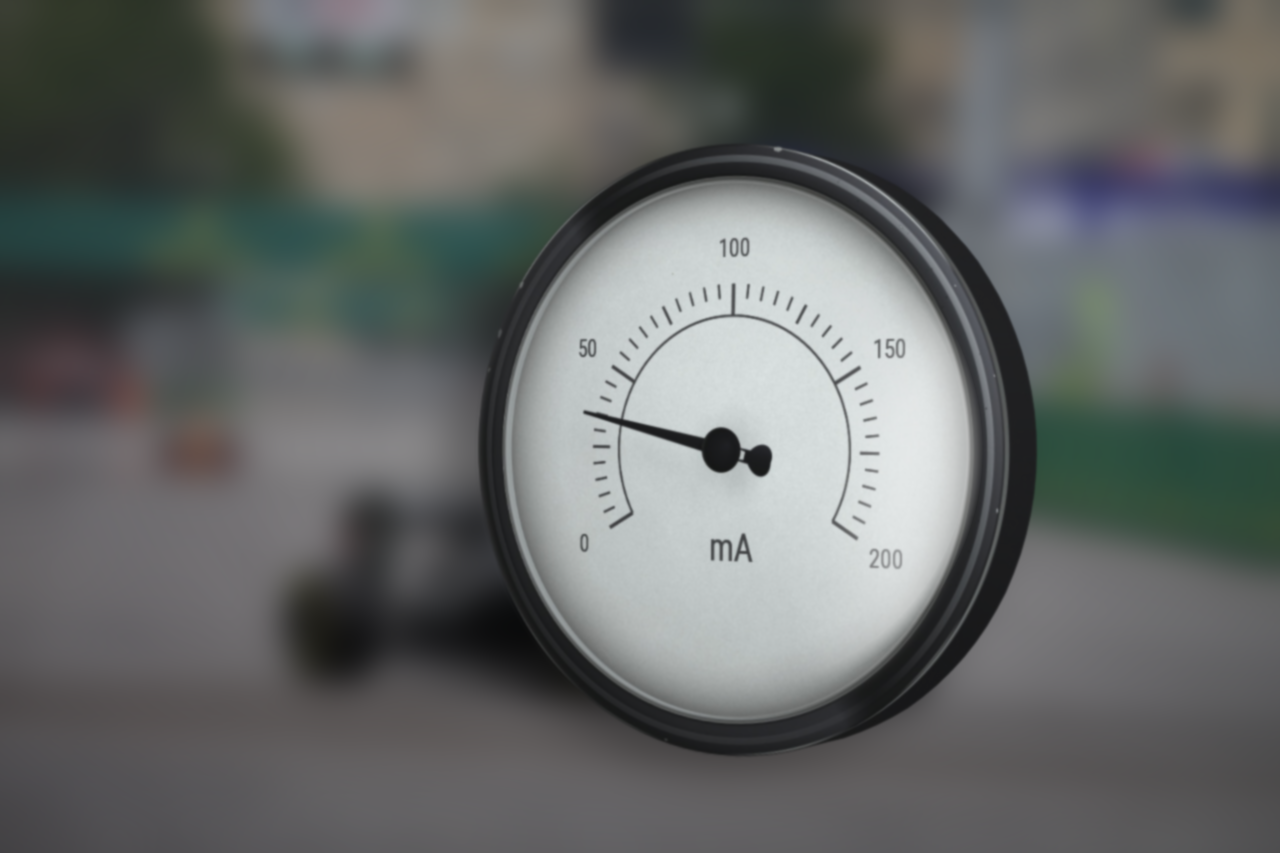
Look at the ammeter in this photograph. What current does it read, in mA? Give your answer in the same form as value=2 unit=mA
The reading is value=35 unit=mA
